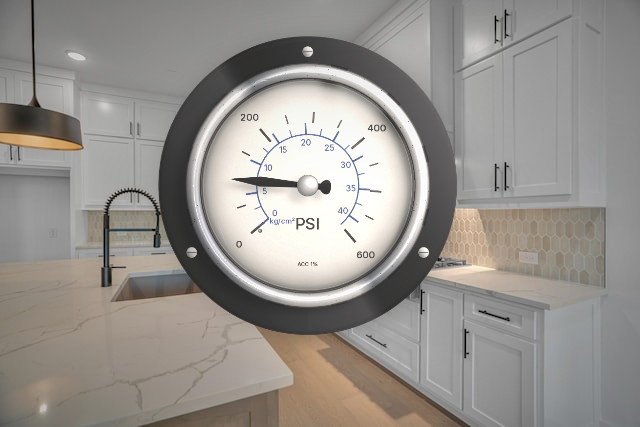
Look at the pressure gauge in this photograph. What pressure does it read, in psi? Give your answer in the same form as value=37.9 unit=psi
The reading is value=100 unit=psi
